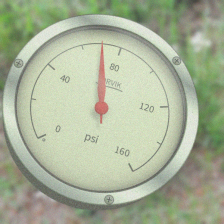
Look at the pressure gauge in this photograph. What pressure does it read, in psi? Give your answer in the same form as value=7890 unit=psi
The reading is value=70 unit=psi
